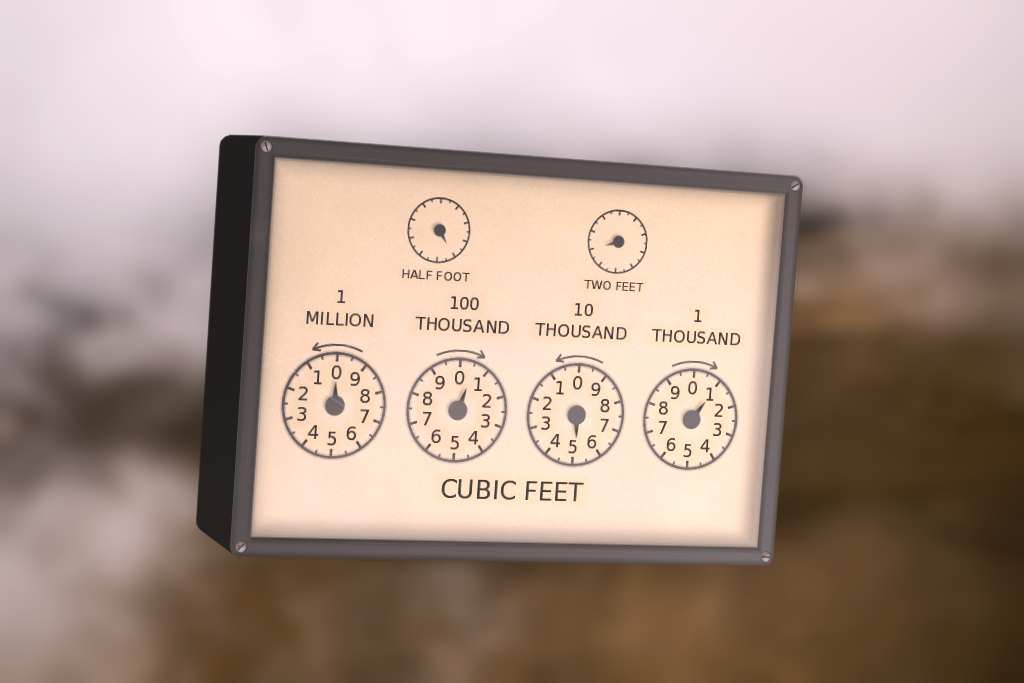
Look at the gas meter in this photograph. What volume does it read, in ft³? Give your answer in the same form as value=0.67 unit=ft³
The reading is value=5100 unit=ft³
